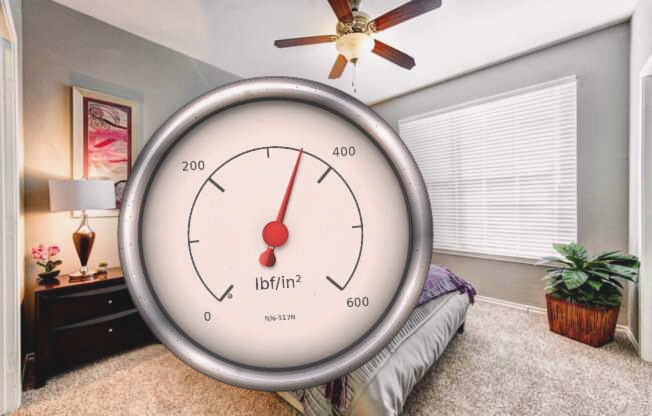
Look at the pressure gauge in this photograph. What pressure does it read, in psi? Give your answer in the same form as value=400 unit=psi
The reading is value=350 unit=psi
